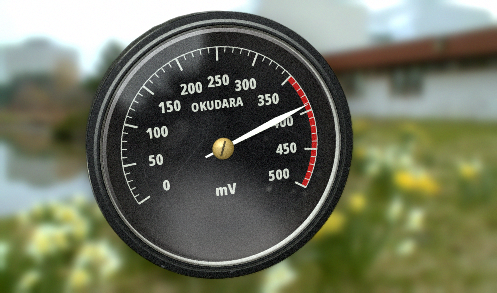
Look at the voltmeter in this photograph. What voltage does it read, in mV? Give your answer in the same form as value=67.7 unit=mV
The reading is value=390 unit=mV
